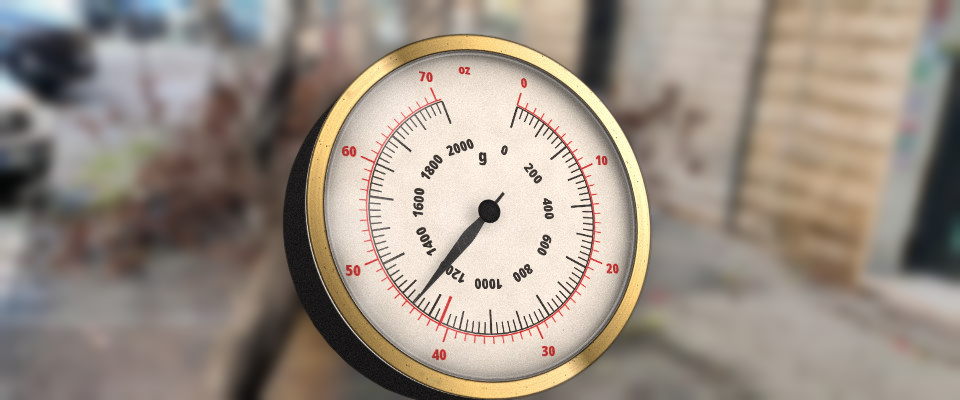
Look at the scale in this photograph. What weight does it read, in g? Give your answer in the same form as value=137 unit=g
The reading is value=1260 unit=g
